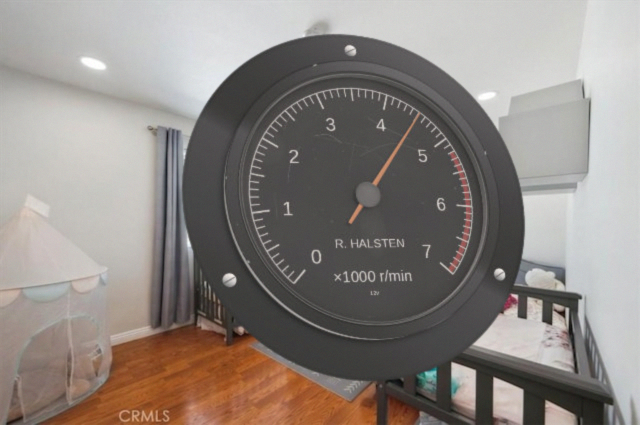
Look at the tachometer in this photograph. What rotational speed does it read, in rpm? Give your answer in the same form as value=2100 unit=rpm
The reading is value=4500 unit=rpm
